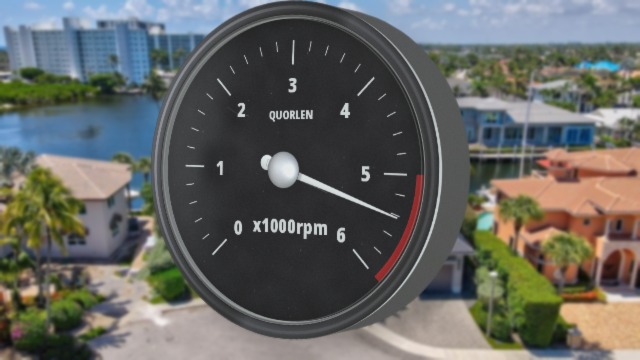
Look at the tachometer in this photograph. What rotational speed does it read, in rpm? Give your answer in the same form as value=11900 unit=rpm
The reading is value=5400 unit=rpm
